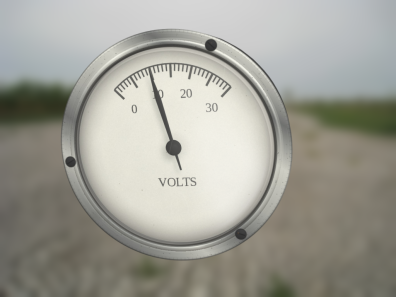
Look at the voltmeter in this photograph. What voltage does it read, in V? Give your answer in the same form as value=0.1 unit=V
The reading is value=10 unit=V
